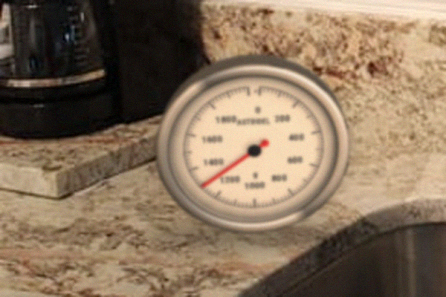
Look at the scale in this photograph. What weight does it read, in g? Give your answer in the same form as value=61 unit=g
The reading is value=1300 unit=g
